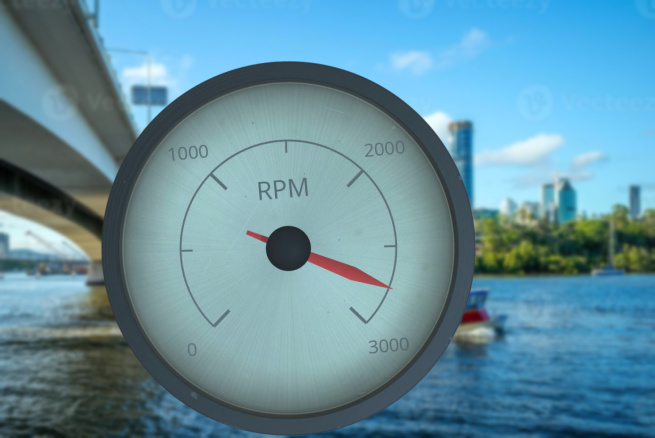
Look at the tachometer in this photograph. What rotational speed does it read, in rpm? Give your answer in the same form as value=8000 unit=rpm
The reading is value=2750 unit=rpm
